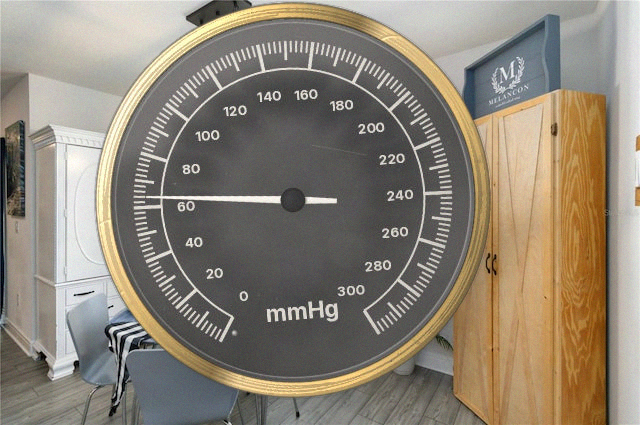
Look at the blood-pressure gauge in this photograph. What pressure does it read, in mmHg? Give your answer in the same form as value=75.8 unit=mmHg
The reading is value=64 unit=mmHg
